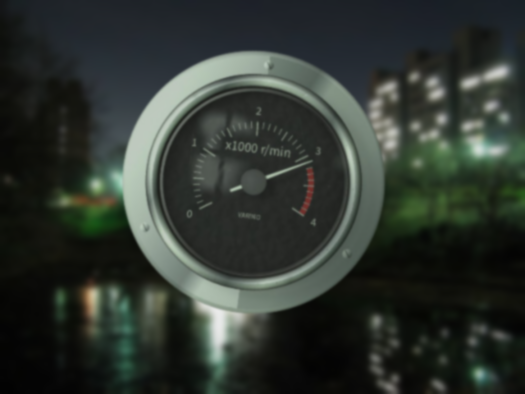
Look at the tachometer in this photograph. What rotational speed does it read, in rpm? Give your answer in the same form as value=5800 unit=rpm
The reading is value=3100 unit=rpm
